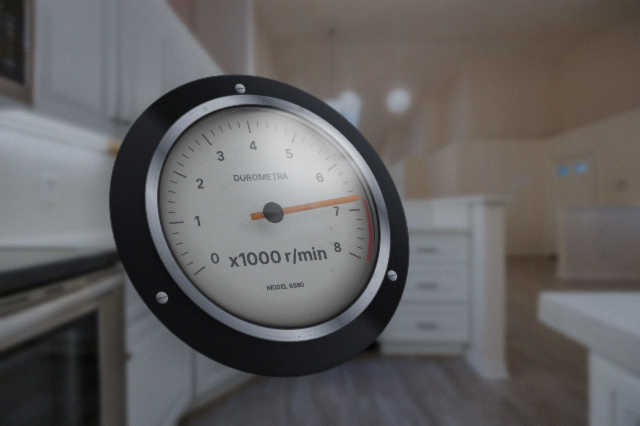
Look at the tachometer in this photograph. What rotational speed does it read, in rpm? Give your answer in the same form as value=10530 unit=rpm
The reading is value=6800 unit=rpm
